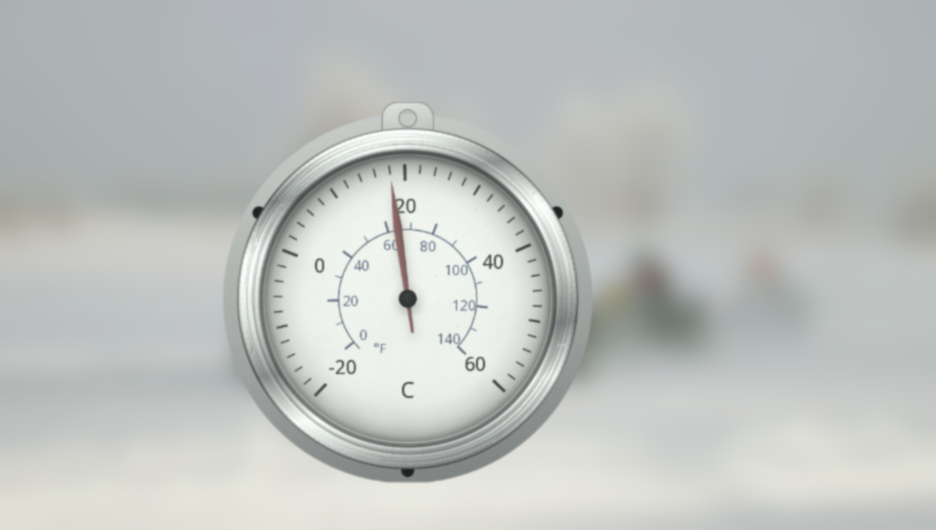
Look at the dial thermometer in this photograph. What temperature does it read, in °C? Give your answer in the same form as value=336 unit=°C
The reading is value=18 unit=°C
